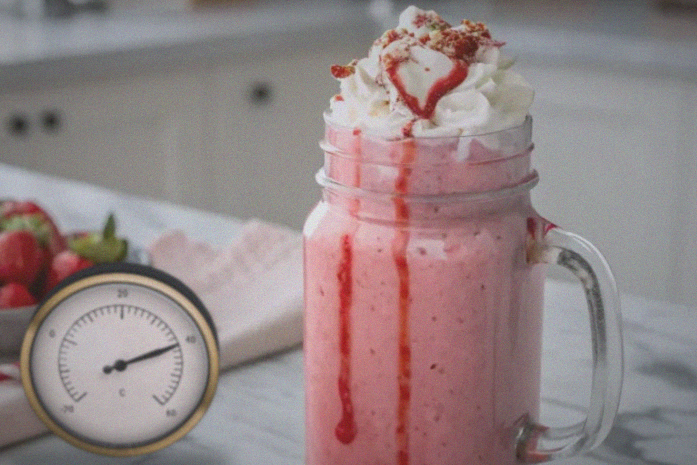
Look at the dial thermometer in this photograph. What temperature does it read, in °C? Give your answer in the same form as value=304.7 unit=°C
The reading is value=40 unit=°C
